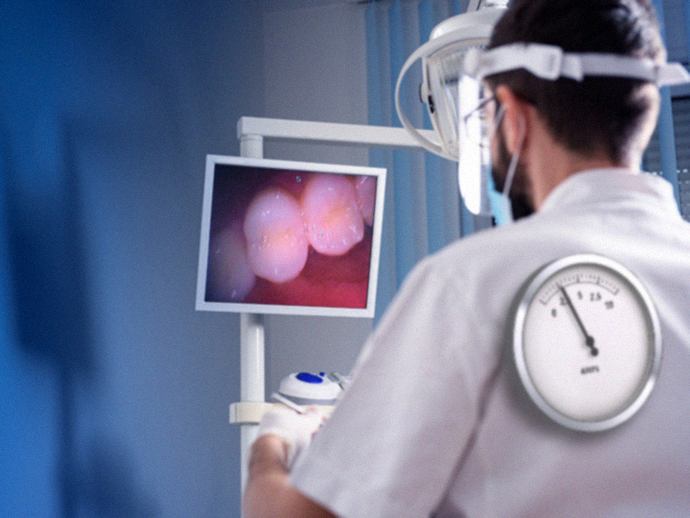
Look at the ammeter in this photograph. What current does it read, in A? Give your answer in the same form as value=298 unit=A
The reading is value=2.5 unit=A
